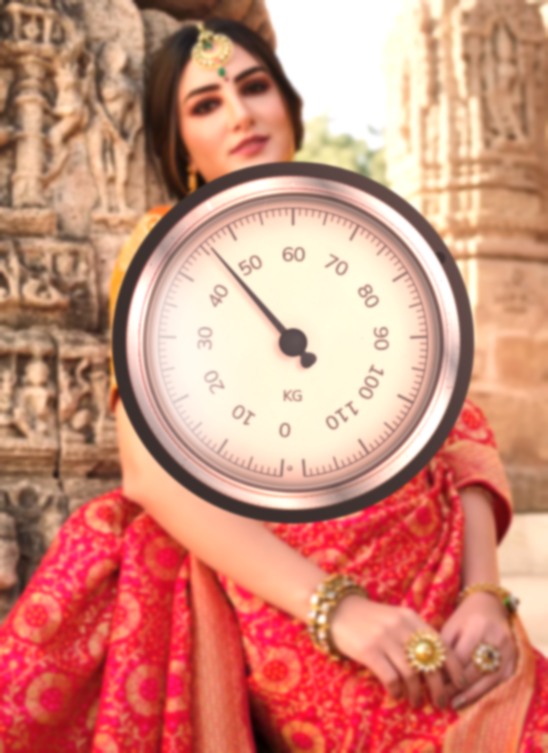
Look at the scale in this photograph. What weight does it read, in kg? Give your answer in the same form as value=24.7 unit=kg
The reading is value=46 unit=kg
